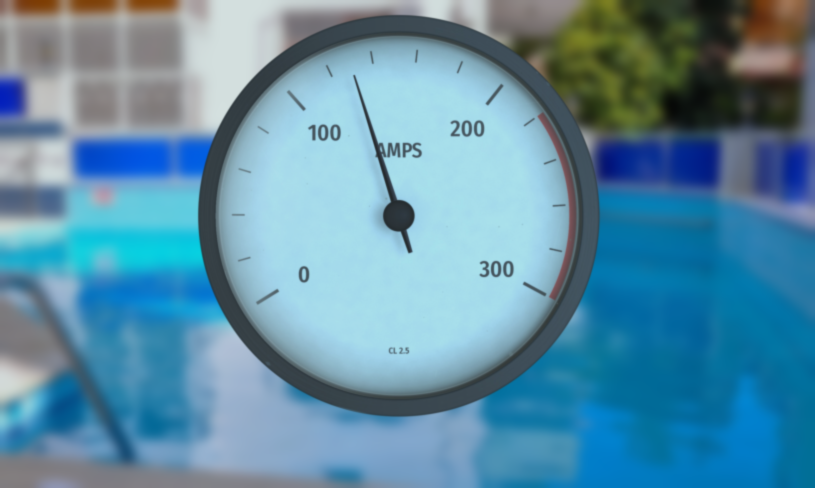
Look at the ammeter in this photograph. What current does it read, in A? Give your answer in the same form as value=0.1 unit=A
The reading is value=130 unit=A
